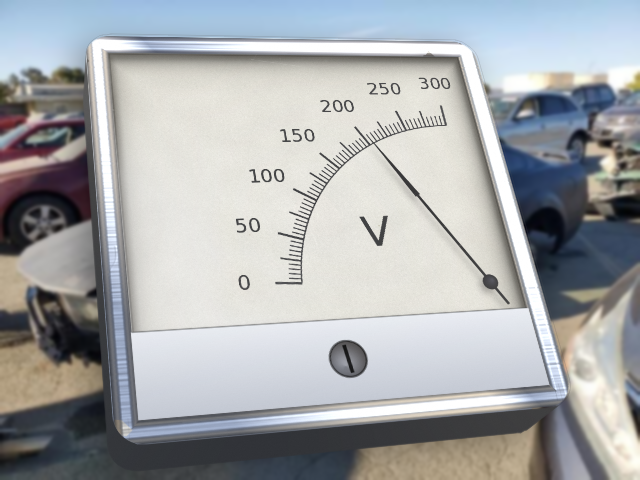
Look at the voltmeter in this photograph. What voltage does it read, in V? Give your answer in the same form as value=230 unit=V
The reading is value=200 unit=V
